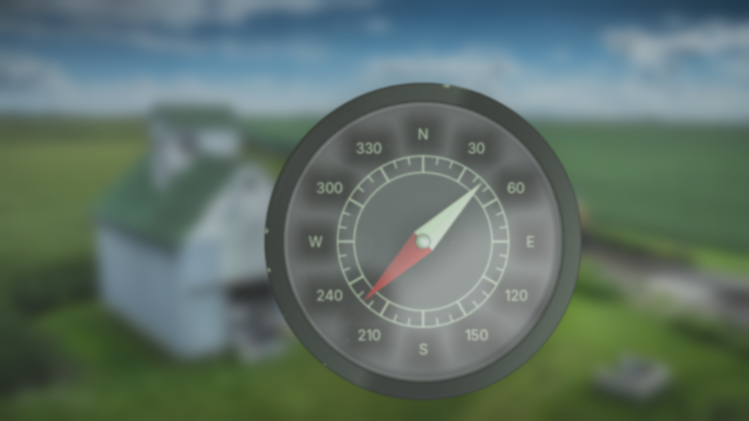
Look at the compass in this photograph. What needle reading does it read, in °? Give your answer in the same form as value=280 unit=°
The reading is value=225 unit=°
